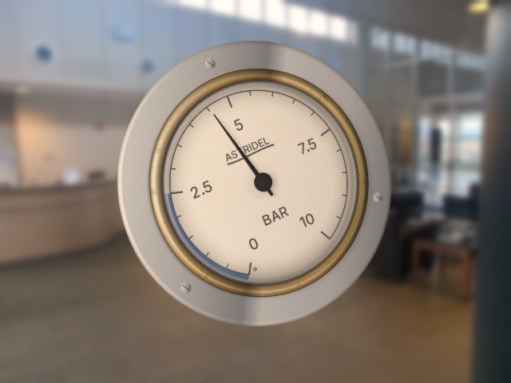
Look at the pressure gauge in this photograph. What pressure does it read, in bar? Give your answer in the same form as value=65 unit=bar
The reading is value=4.5 unit=bar
